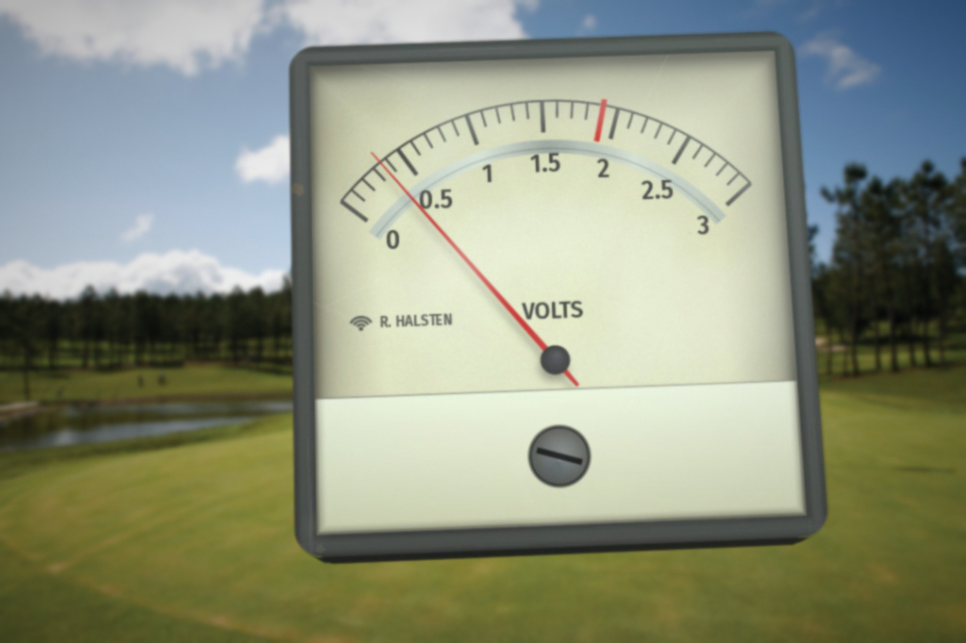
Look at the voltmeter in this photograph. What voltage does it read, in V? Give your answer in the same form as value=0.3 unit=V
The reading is value=0.35 unit=V
